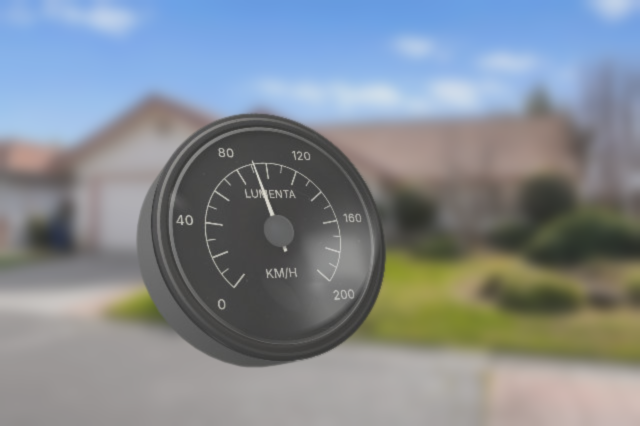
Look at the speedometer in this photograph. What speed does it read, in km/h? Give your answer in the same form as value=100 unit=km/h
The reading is value=90 unit=km/h
